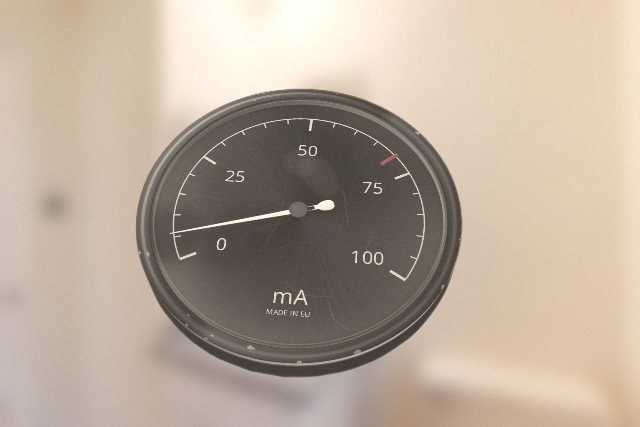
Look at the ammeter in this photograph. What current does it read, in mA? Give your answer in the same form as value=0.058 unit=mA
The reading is value=5 unit=mA
